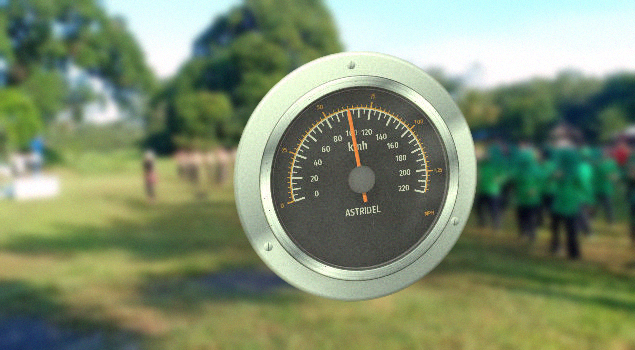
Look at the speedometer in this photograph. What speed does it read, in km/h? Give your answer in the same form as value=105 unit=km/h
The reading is value=100 unit=km/h
